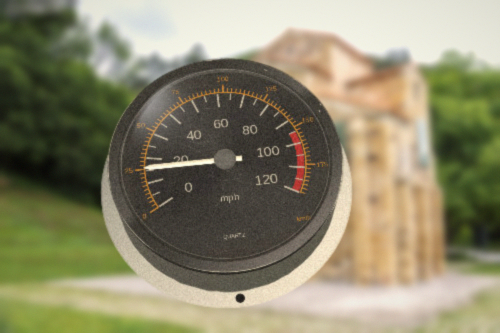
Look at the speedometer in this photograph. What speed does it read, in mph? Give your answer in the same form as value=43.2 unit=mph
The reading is value=15 unit=mph
